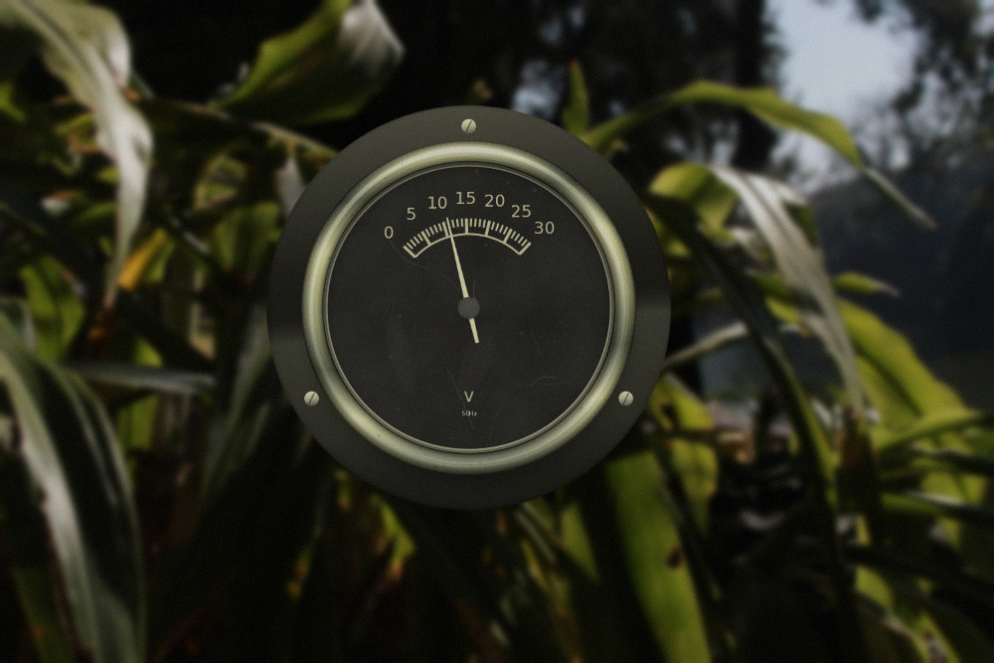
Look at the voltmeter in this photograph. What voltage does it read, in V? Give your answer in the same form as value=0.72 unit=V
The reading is value=11 unit=V
